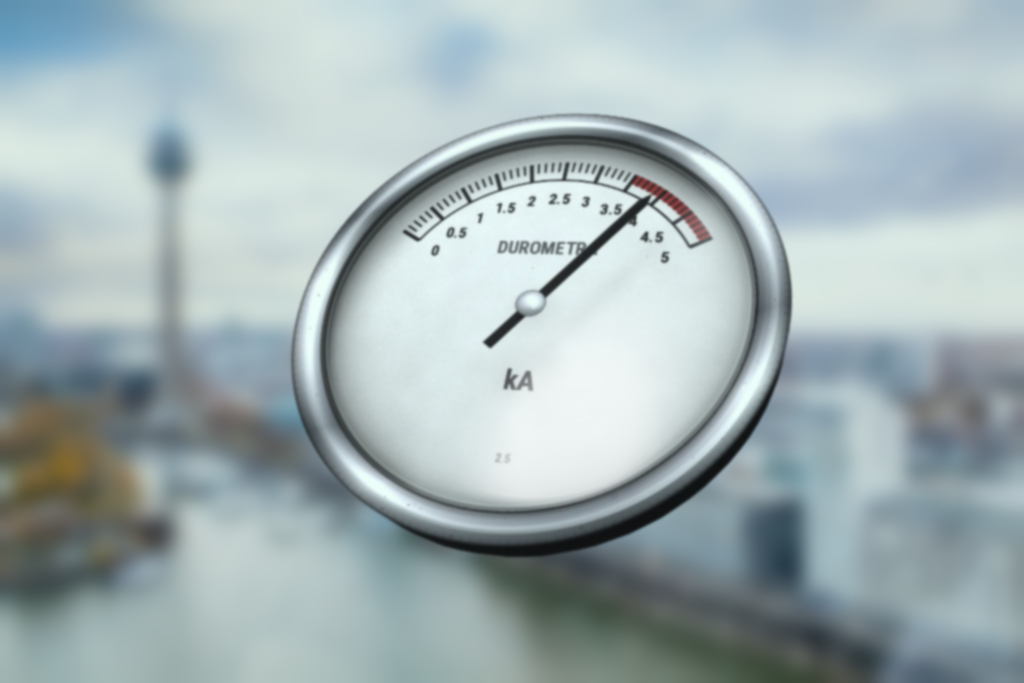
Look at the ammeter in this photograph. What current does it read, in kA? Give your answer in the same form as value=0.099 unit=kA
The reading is value=4 unit=kA
